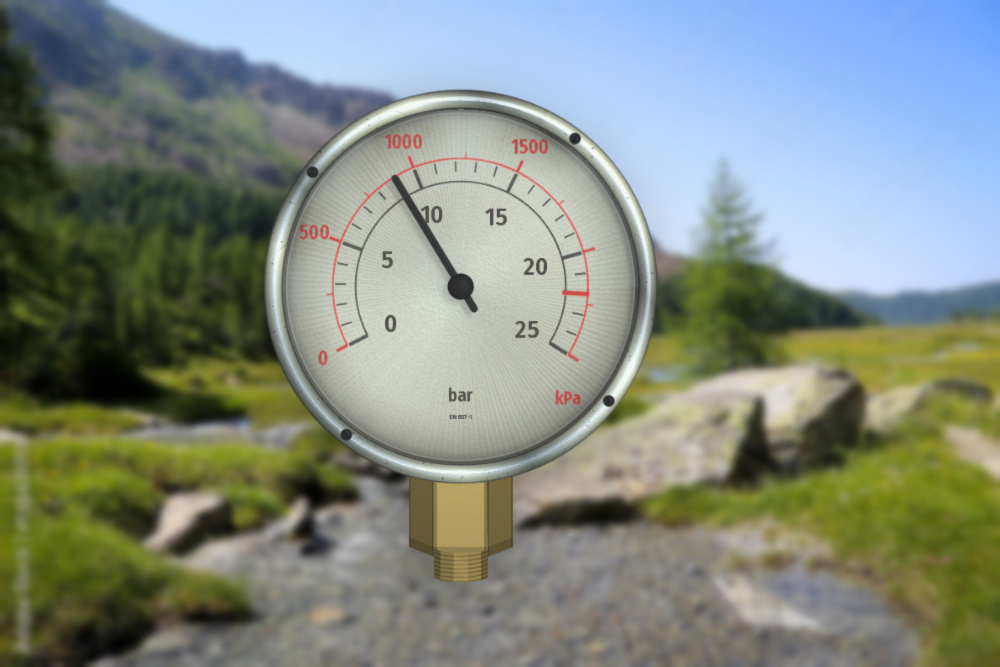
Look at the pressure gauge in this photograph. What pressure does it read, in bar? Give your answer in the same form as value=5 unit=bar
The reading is value=9 unit=bar
